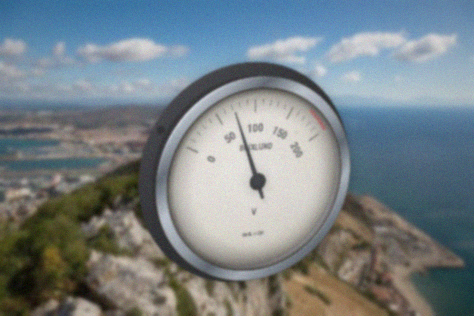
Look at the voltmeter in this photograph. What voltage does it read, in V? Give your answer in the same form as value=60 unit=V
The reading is value=70 unit=V
